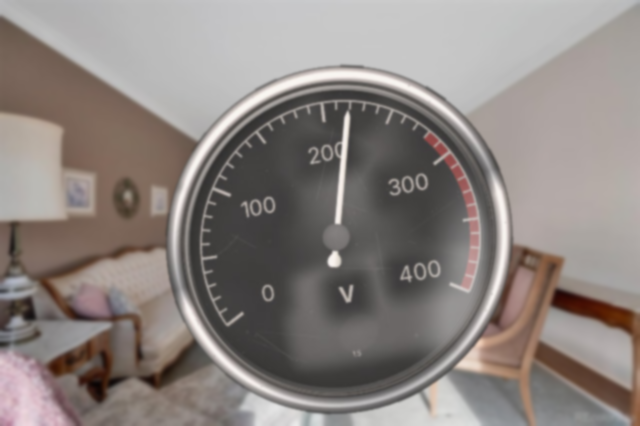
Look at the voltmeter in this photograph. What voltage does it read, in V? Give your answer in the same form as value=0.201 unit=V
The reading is value=220 unit=V
